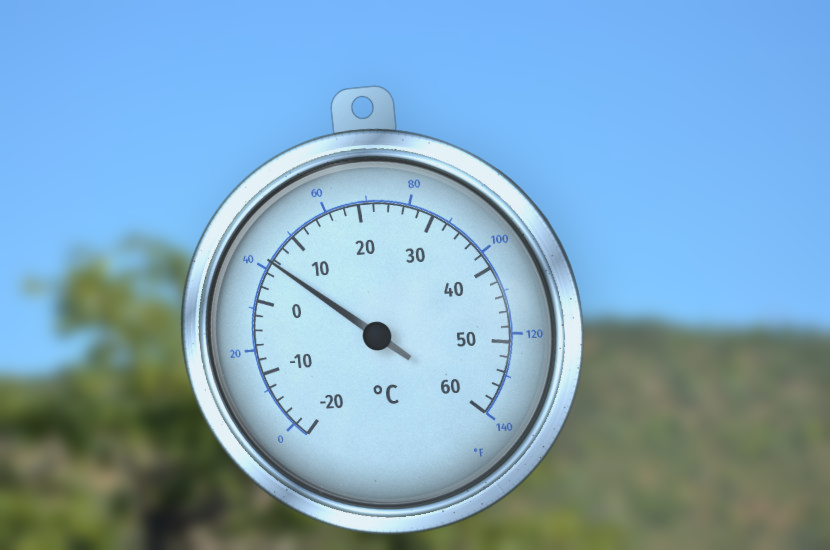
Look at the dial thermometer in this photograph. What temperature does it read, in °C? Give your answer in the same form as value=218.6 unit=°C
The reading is value=6 unit=°C
